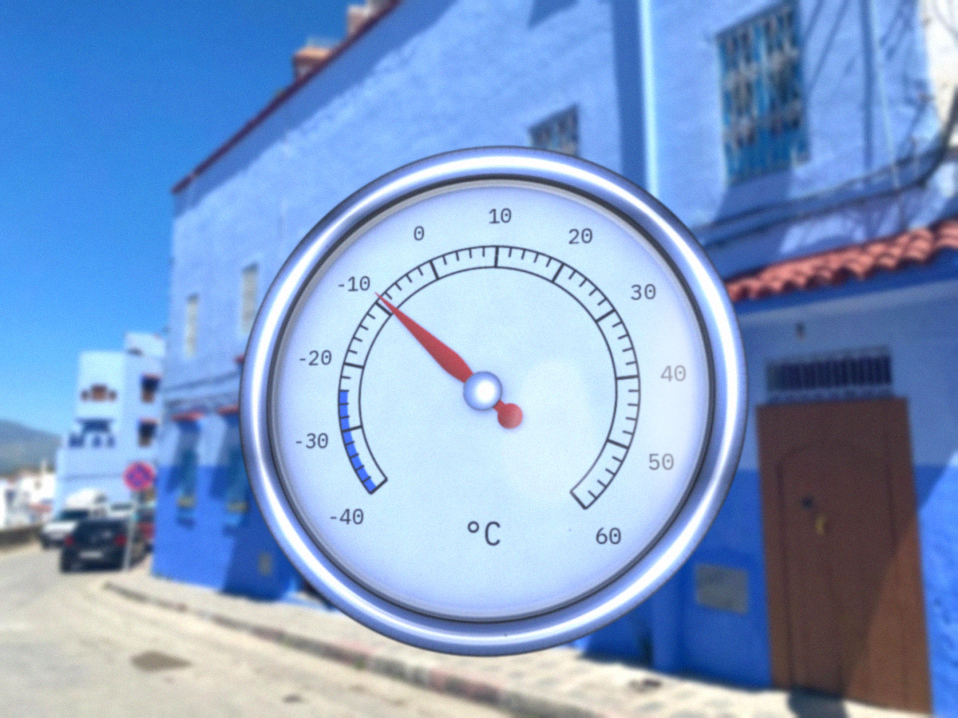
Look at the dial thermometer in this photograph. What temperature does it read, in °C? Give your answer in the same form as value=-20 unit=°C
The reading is value=-9 unit=°C
